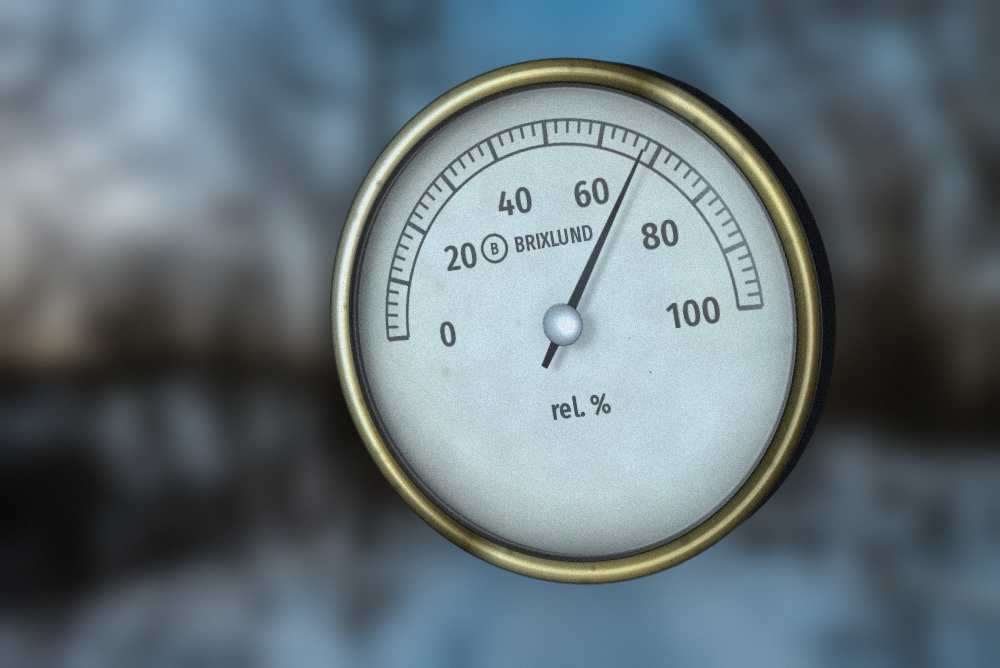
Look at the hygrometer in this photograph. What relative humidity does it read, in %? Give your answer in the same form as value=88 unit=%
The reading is value=68 unit=%
